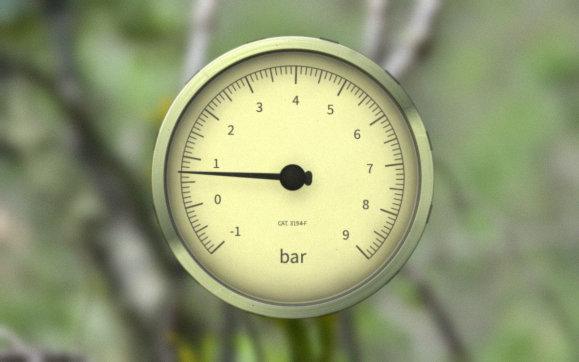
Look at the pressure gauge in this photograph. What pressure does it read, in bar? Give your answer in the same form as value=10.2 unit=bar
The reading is value=0.7 unit=bar
